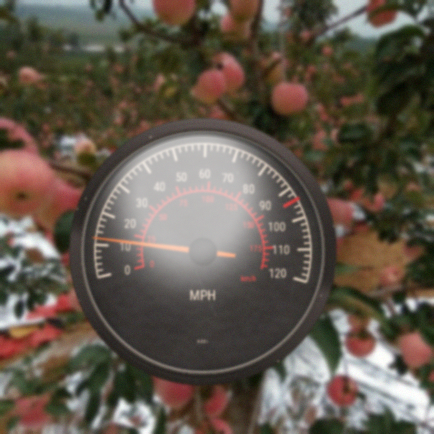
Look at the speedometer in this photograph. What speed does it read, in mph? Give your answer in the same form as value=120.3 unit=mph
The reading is value=12 unit=mph
